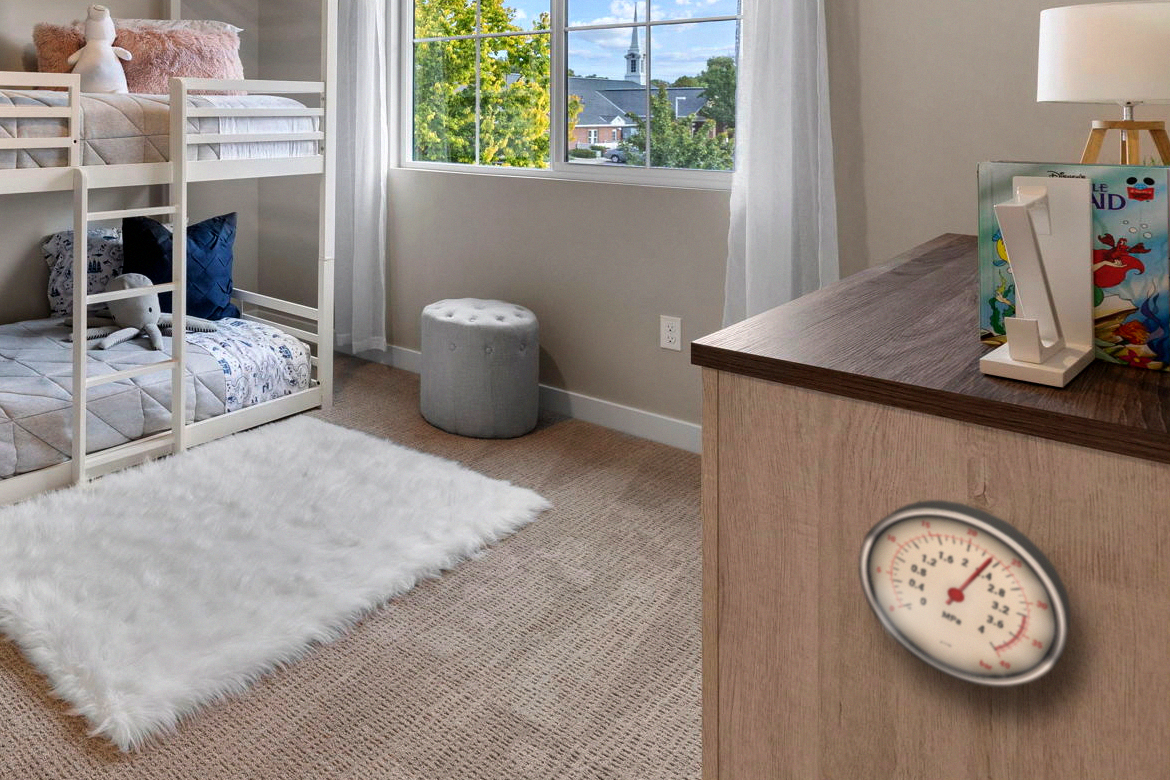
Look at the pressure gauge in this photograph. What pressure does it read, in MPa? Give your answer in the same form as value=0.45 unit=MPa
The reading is value=2.3 unit=MPa
